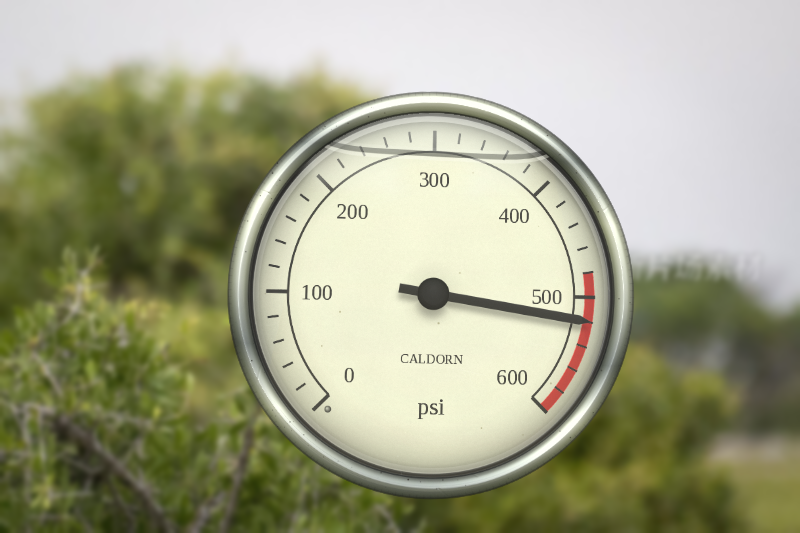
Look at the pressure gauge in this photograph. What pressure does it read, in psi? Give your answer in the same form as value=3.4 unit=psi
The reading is value=520 unit=psi
